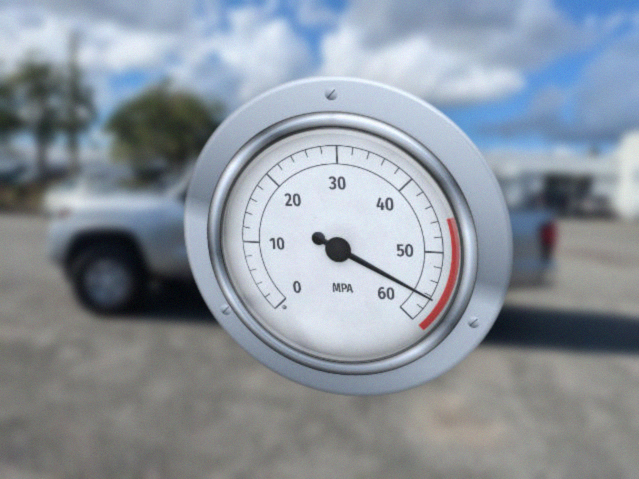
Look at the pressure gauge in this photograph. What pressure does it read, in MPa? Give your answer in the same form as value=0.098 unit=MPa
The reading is value=56 unit=MPa
